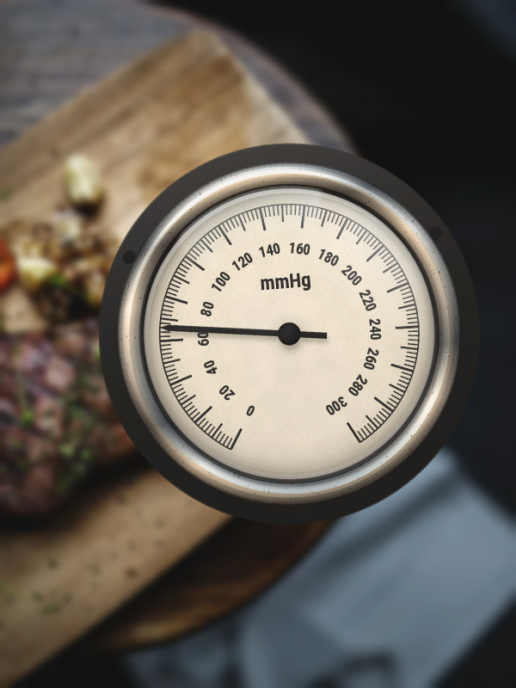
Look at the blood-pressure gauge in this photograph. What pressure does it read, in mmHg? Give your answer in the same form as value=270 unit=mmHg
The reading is value=66 unit=mmHg
